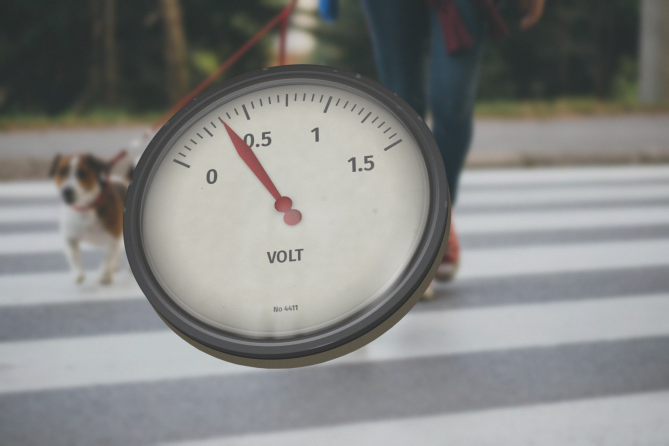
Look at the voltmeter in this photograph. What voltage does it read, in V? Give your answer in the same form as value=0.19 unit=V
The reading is value=0.35 unit=V
